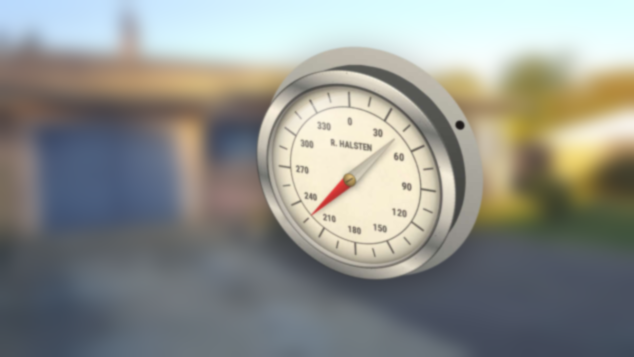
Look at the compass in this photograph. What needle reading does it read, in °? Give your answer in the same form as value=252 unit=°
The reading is value=225 unit=°
